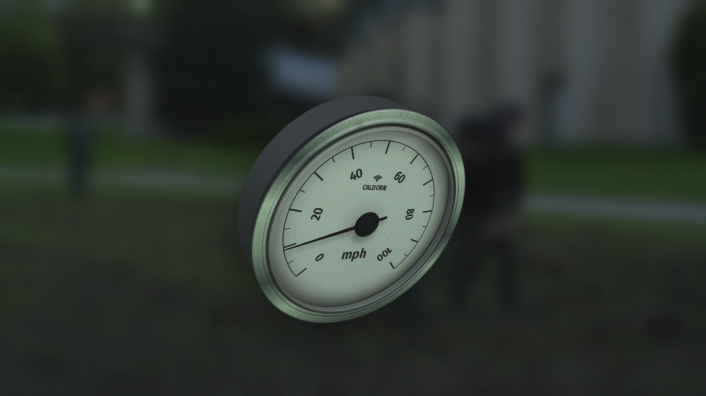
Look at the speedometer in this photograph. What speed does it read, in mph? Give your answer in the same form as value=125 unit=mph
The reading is value=10 unit=mph
